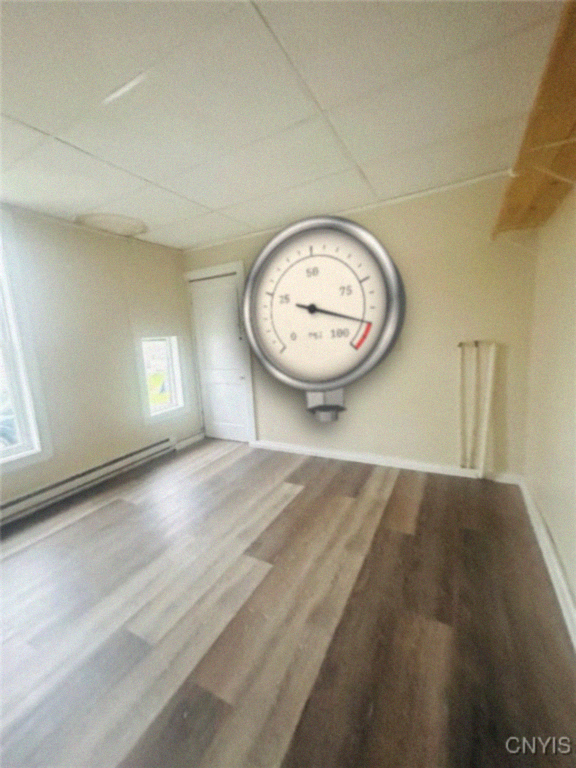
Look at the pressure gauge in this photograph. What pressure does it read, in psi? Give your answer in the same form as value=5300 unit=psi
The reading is value=90 unit=psi
